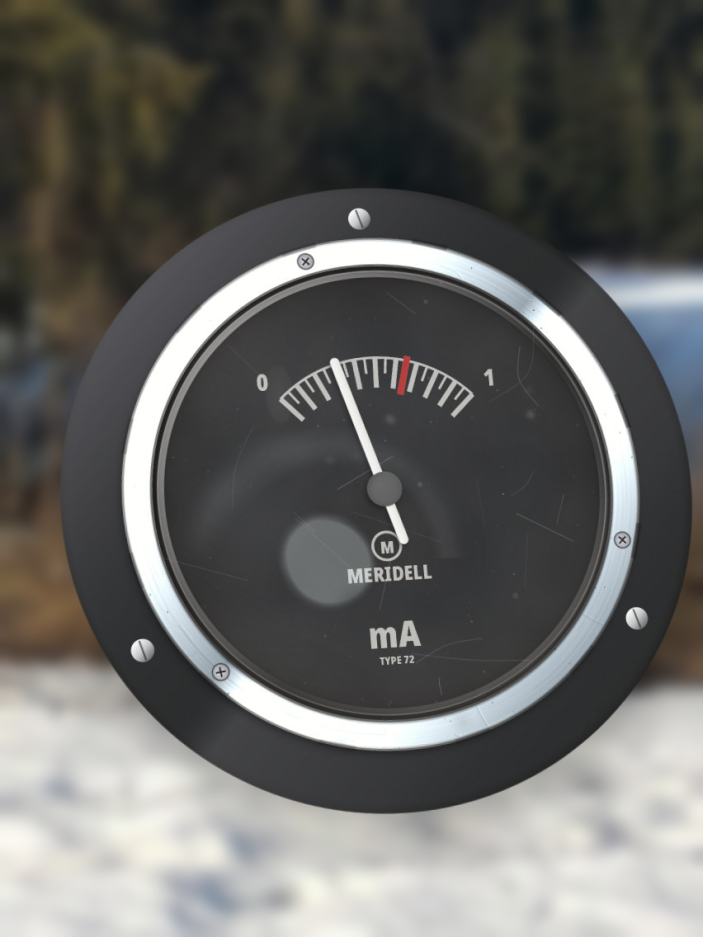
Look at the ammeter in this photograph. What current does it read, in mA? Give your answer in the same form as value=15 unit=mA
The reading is value=0.3 unit=mA
